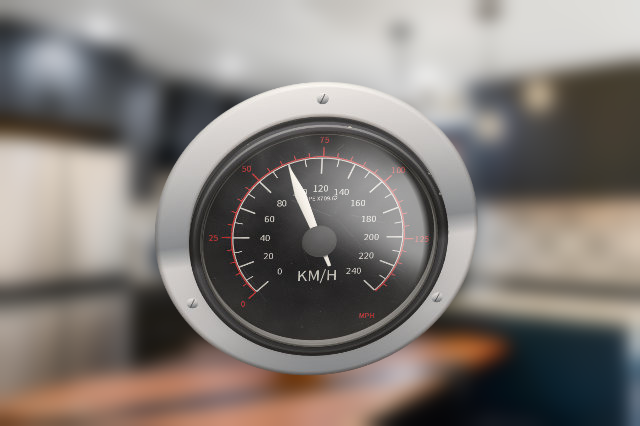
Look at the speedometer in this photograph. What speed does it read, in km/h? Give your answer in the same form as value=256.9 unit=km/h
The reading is value=100 unit=km/h
